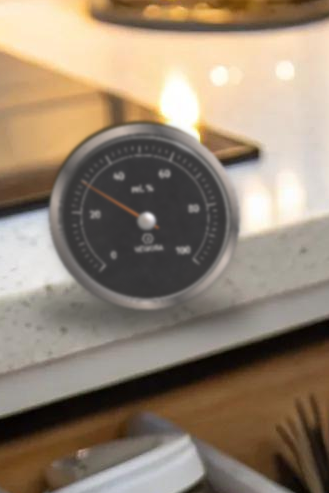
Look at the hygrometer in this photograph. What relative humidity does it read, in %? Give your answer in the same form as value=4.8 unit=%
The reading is value=30 unit=%
